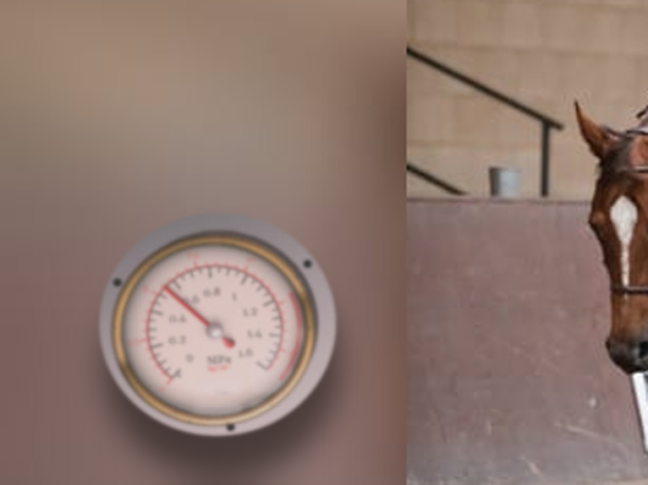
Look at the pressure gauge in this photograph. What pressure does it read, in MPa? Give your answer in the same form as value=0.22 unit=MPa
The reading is value=0.55 unit=MPa
